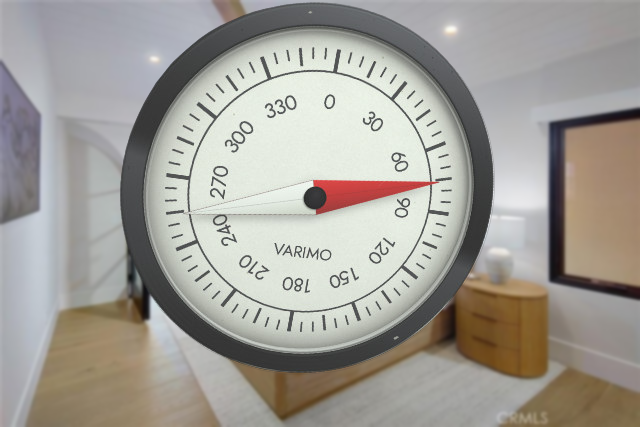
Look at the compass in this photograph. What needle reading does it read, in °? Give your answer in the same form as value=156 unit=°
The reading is value=75 unit=°
